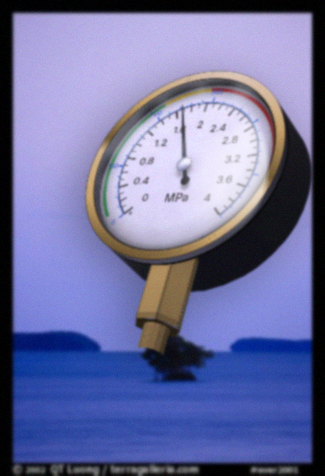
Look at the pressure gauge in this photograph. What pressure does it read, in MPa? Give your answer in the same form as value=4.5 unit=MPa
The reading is value=1.7 unit=MPa
